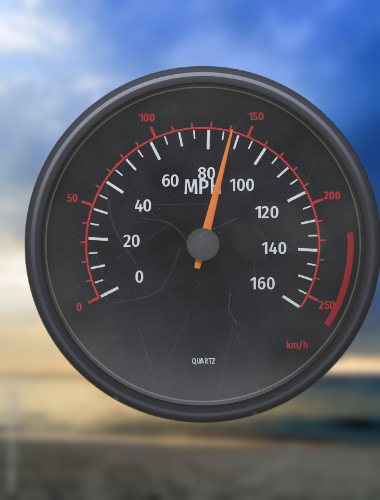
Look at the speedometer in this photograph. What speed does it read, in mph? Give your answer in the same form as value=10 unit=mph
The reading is value=87.5 unit=mph
